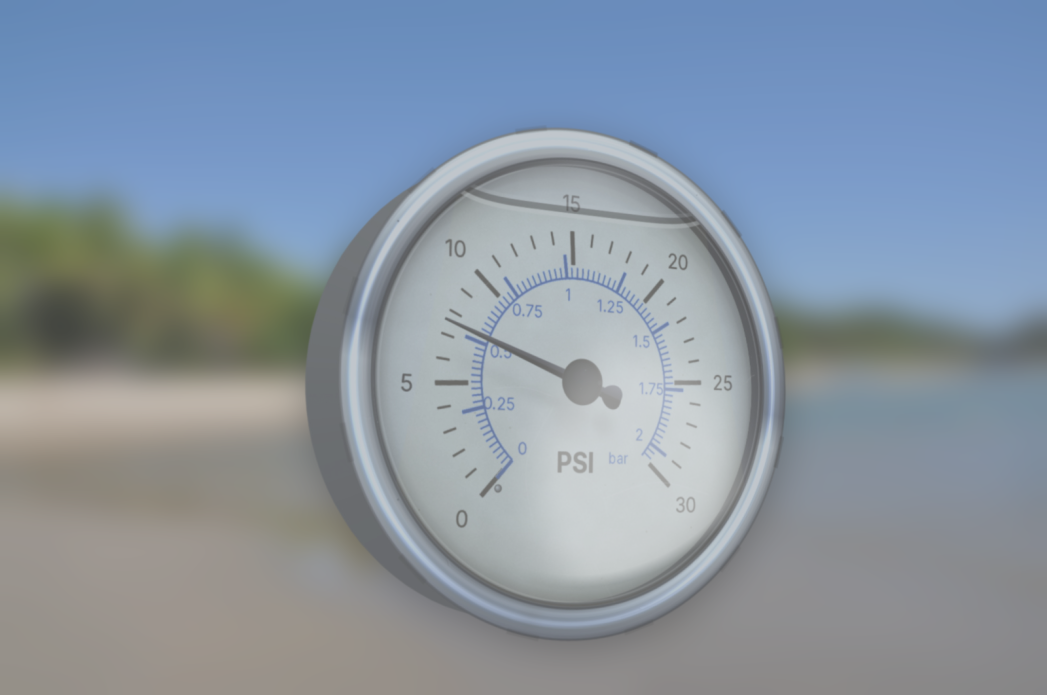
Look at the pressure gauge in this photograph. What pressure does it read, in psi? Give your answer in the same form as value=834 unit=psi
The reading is value=7.5 unit=psi
